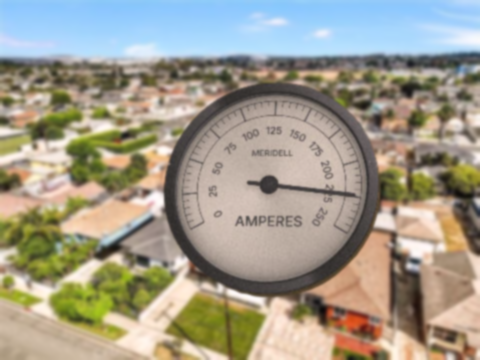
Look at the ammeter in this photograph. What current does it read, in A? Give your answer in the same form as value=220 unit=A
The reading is value=225 unit=A
